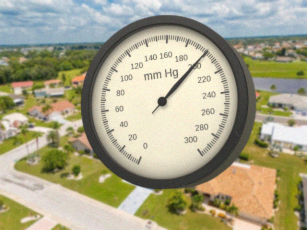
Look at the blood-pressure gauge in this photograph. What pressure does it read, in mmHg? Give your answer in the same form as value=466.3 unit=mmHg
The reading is value=200 unit=mmHg
